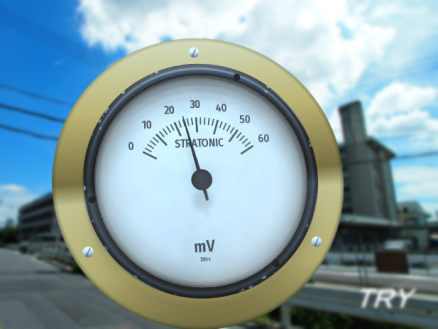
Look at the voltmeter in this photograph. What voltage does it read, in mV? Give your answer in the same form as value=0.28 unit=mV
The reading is value=24 unit=mV
